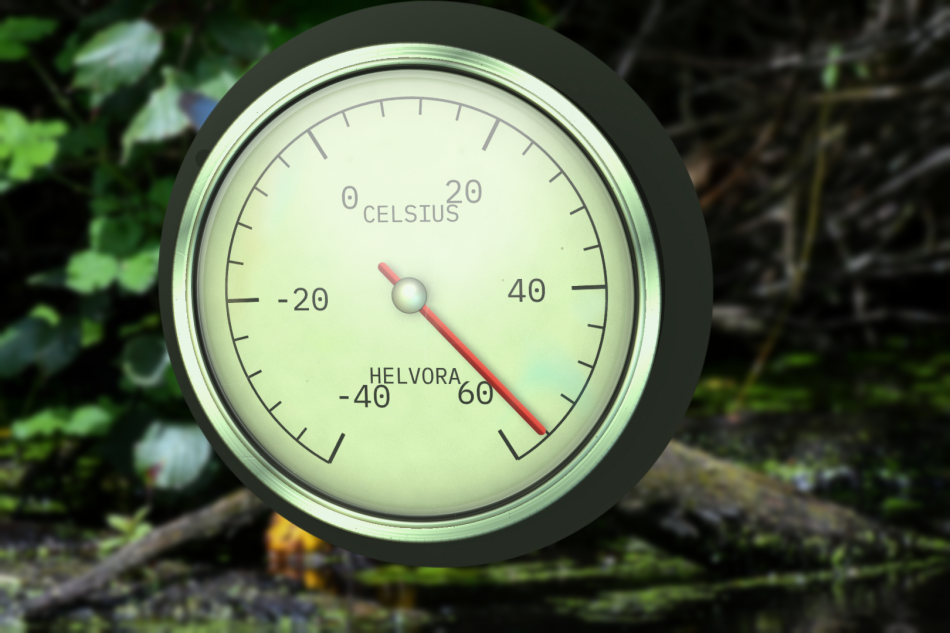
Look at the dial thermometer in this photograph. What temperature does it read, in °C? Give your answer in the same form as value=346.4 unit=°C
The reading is value=56 unit=°C
